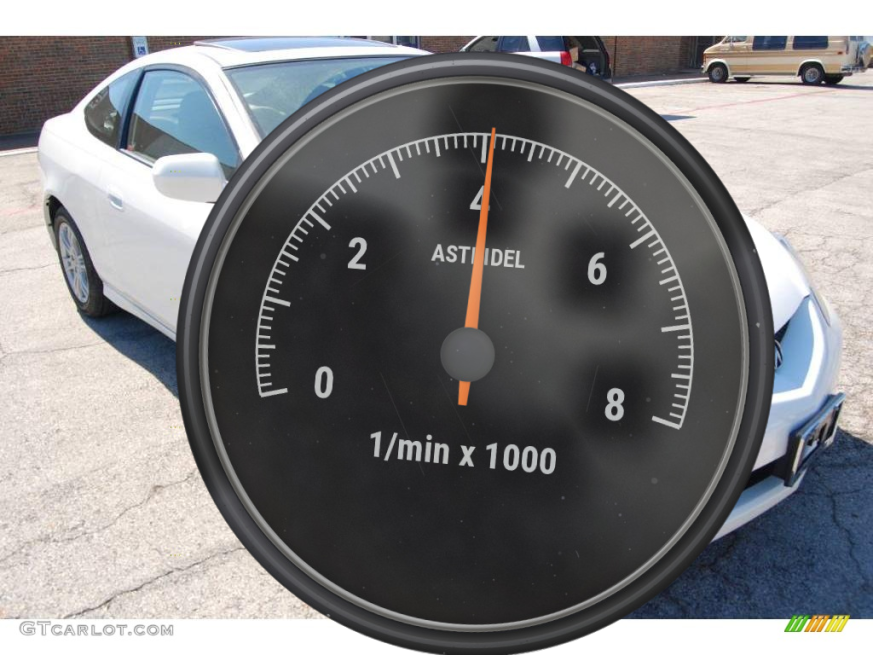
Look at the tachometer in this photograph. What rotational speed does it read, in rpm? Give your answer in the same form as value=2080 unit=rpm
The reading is value=4100 unit=rpm
